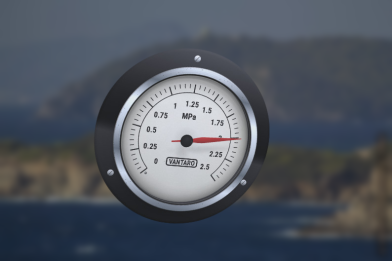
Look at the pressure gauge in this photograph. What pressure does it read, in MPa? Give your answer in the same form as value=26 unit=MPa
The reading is value=2 unit=MPa
